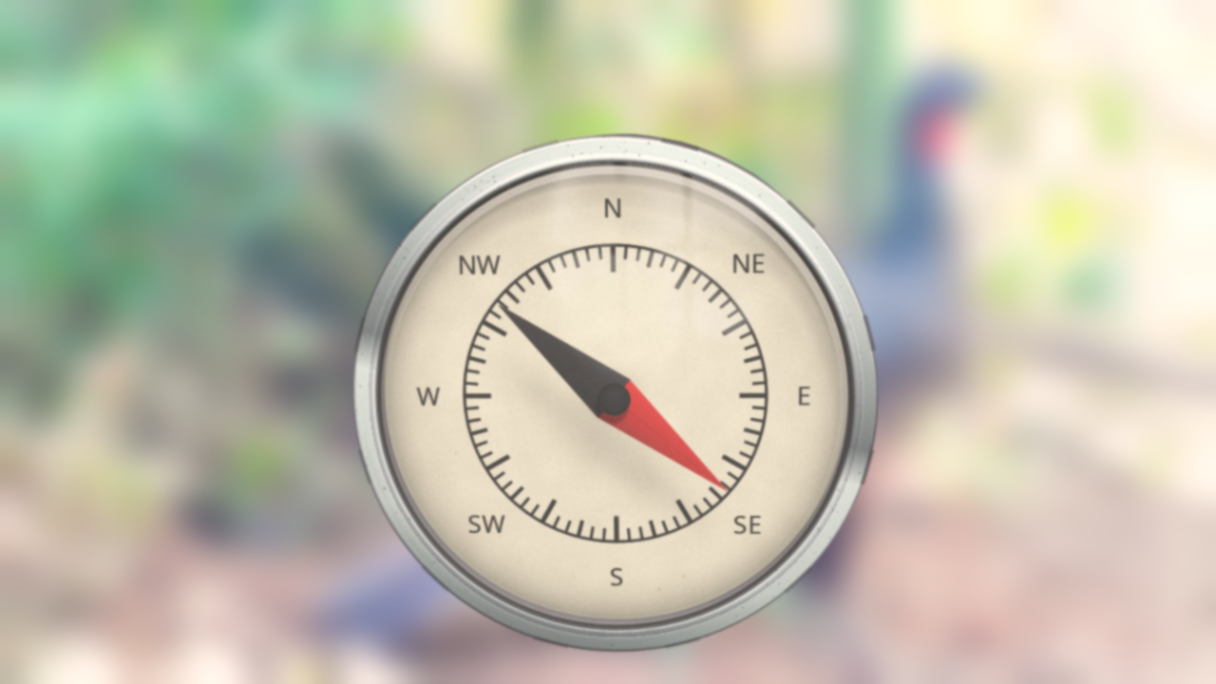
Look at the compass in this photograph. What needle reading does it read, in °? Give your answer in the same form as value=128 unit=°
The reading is value=130 unit=°
